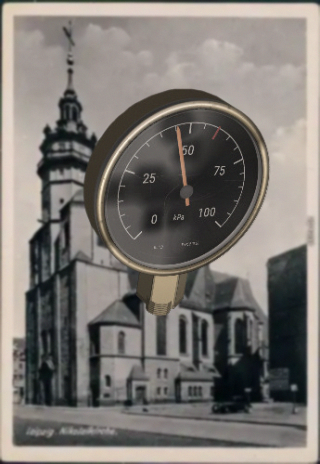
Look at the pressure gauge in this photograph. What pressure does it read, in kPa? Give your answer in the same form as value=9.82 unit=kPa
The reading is value=45 unit=kPa
